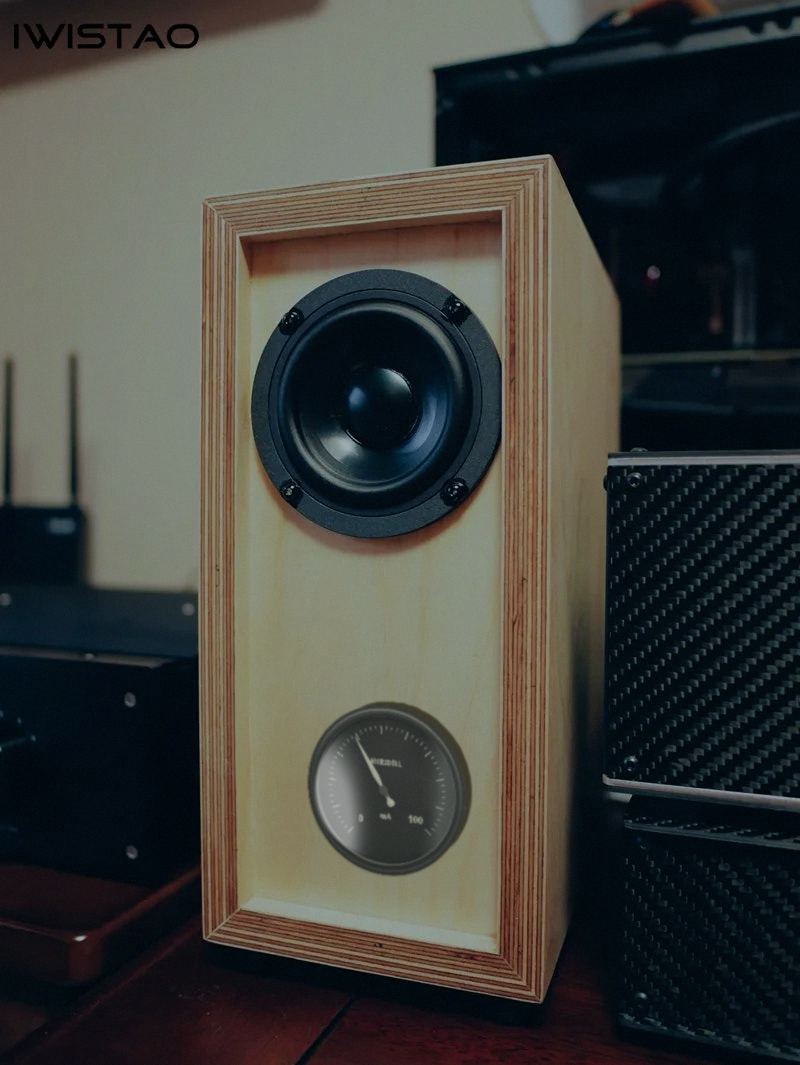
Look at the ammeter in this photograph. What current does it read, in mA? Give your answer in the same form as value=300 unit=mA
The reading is value=40 unit=mA
